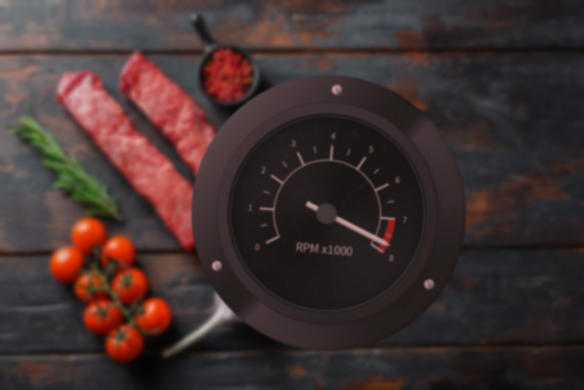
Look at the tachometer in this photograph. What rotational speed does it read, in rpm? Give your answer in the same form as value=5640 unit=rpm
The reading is value=7750 unit=rpm
